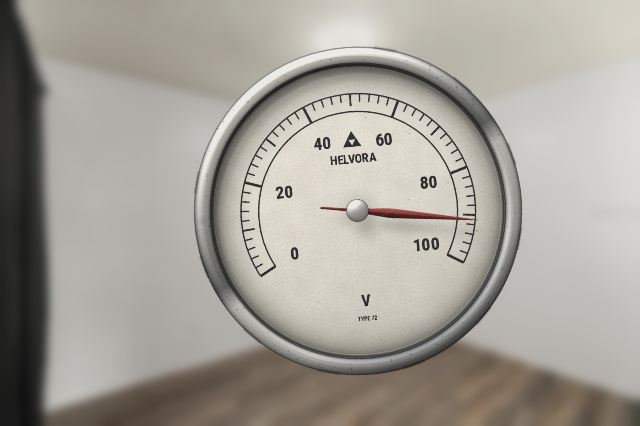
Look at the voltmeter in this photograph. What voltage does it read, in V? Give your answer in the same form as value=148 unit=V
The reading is value=91 unit=V
